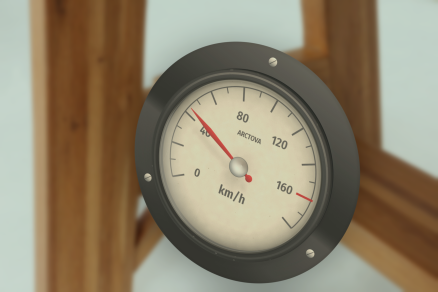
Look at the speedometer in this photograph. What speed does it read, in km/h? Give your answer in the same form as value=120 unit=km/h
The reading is value=45 unit=km/h
